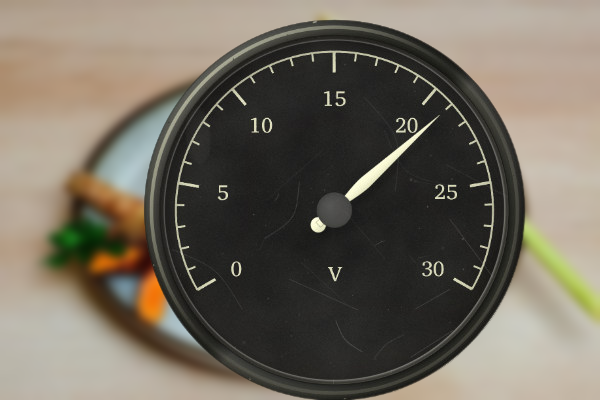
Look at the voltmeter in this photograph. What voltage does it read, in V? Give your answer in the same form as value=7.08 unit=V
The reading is value=21 unit=V
